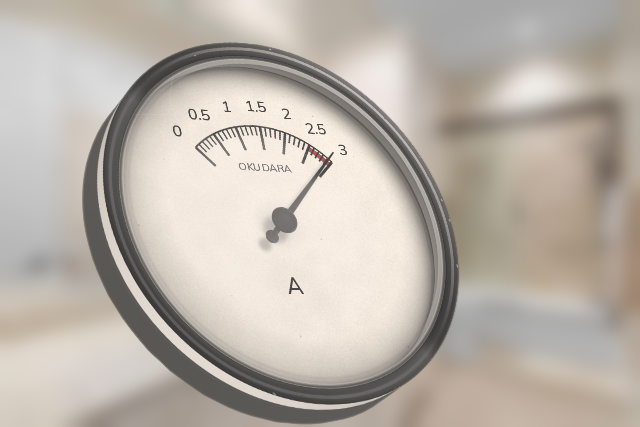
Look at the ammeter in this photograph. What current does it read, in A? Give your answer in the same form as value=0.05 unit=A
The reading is value=2.9 unit=A
